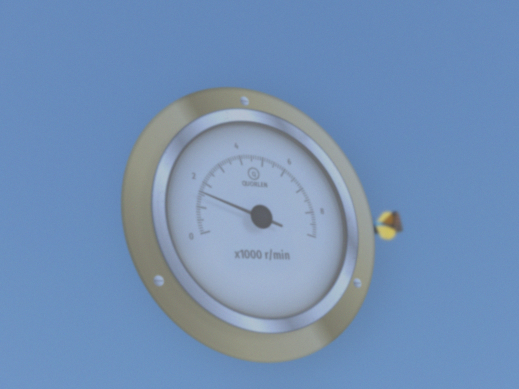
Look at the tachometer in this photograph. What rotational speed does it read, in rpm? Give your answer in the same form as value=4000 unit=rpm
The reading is value=1500 unit=rpm
